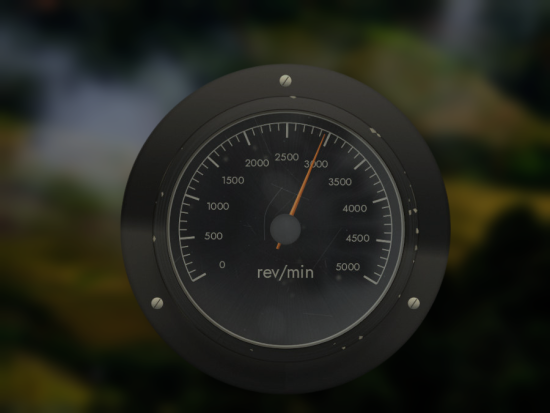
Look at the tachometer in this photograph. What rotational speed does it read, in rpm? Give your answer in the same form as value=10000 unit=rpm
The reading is value=2950 unit=rpm
